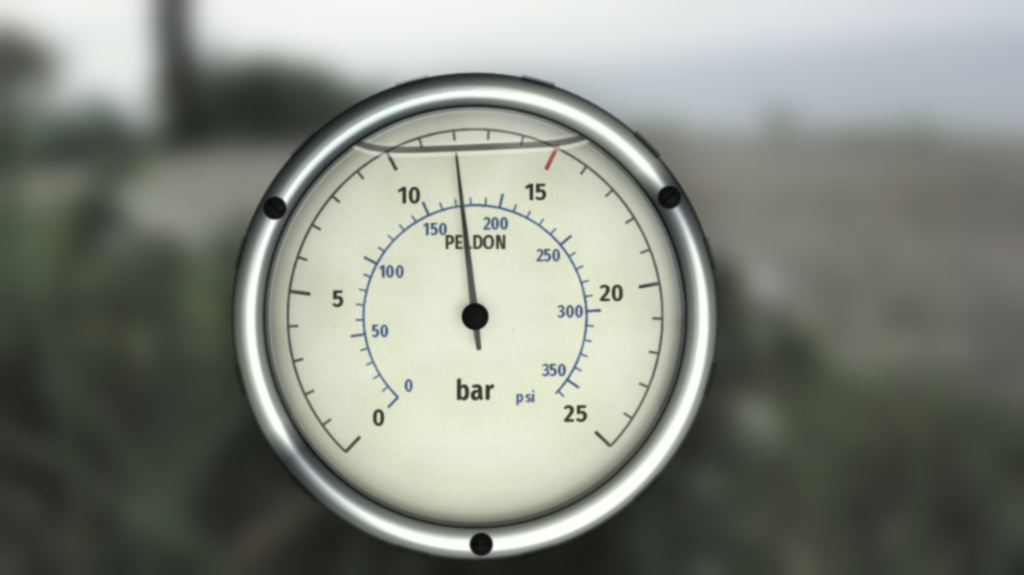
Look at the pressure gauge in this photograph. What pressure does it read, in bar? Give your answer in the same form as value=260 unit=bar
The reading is value=12 unit=bar
